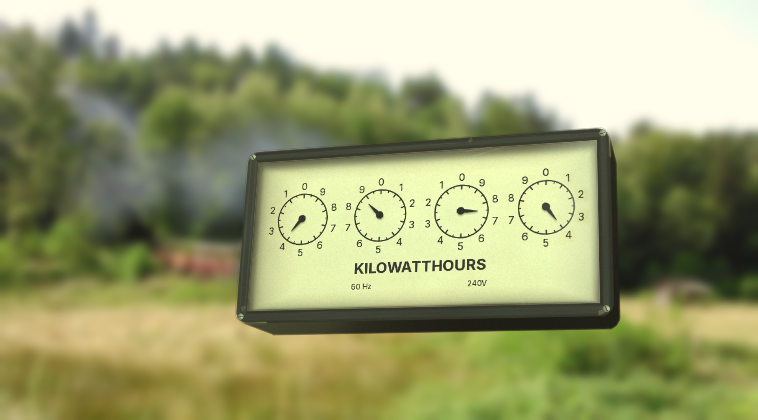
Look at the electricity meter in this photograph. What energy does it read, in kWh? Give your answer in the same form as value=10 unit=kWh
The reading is value=3874 unit=kWh
